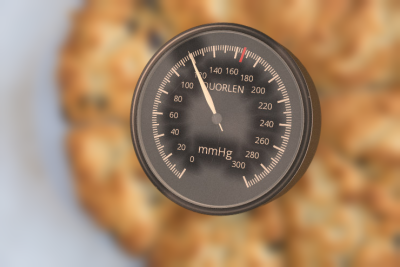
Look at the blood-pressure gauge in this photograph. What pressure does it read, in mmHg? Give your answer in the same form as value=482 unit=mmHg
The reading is value=120 unit=mmHg
